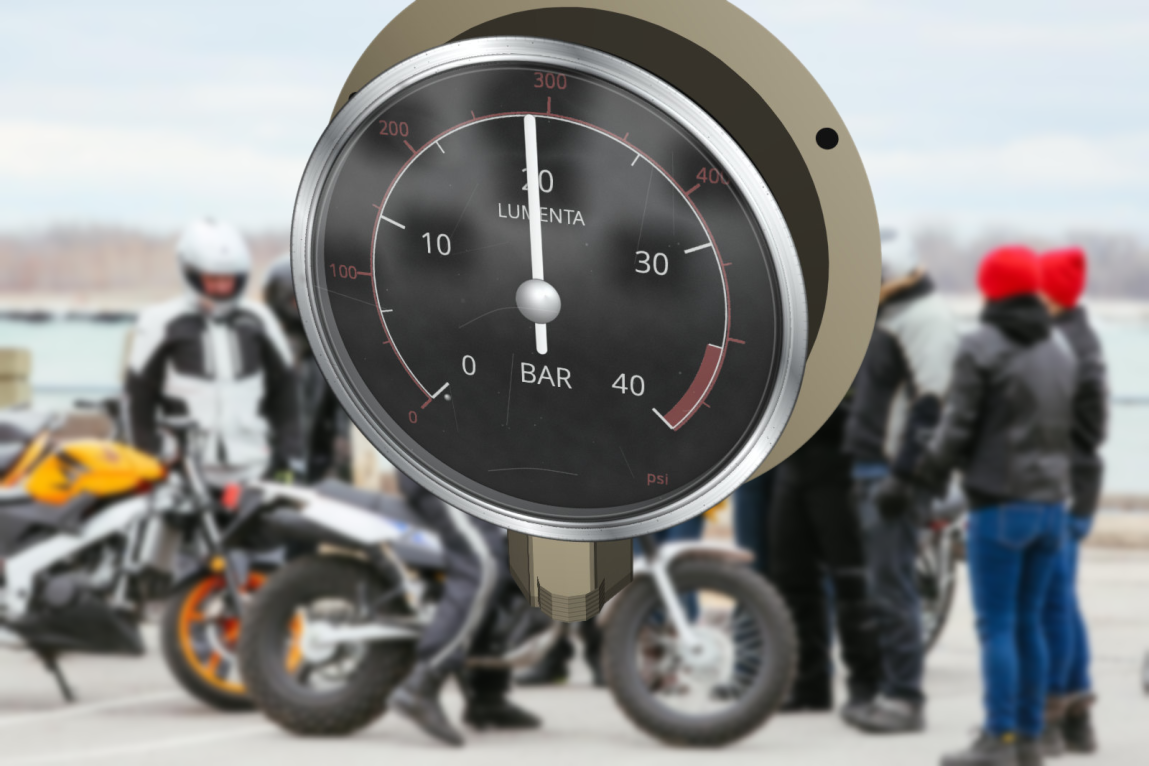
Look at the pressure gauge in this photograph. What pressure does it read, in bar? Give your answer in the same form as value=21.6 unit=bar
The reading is value=20 unit=bar
